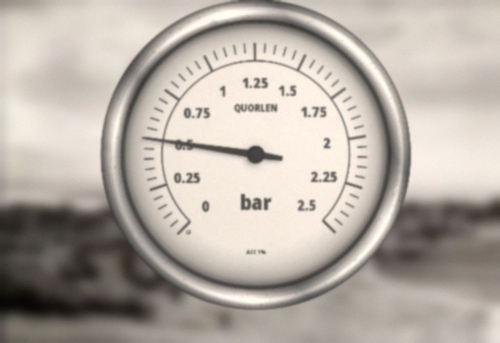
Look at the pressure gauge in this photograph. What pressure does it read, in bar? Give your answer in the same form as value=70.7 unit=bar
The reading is value=0.5 unit=bar
